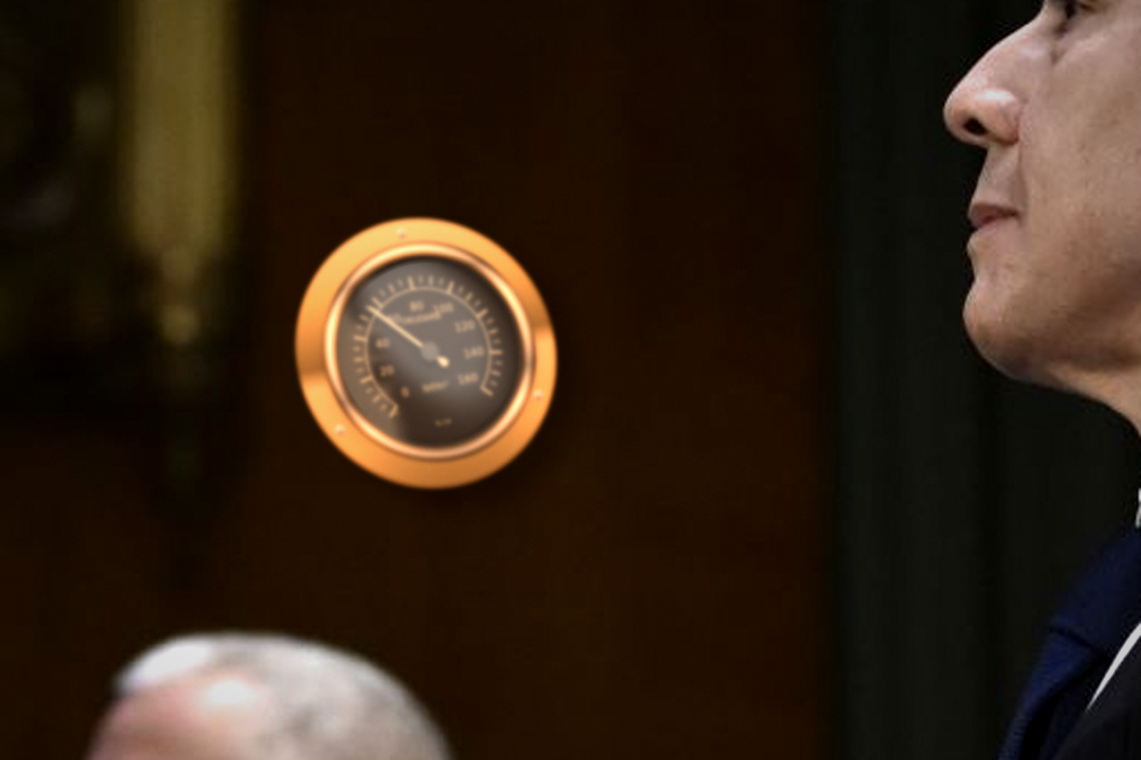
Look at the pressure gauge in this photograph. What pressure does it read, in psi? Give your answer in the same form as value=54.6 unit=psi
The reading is value=55 unit=psi
